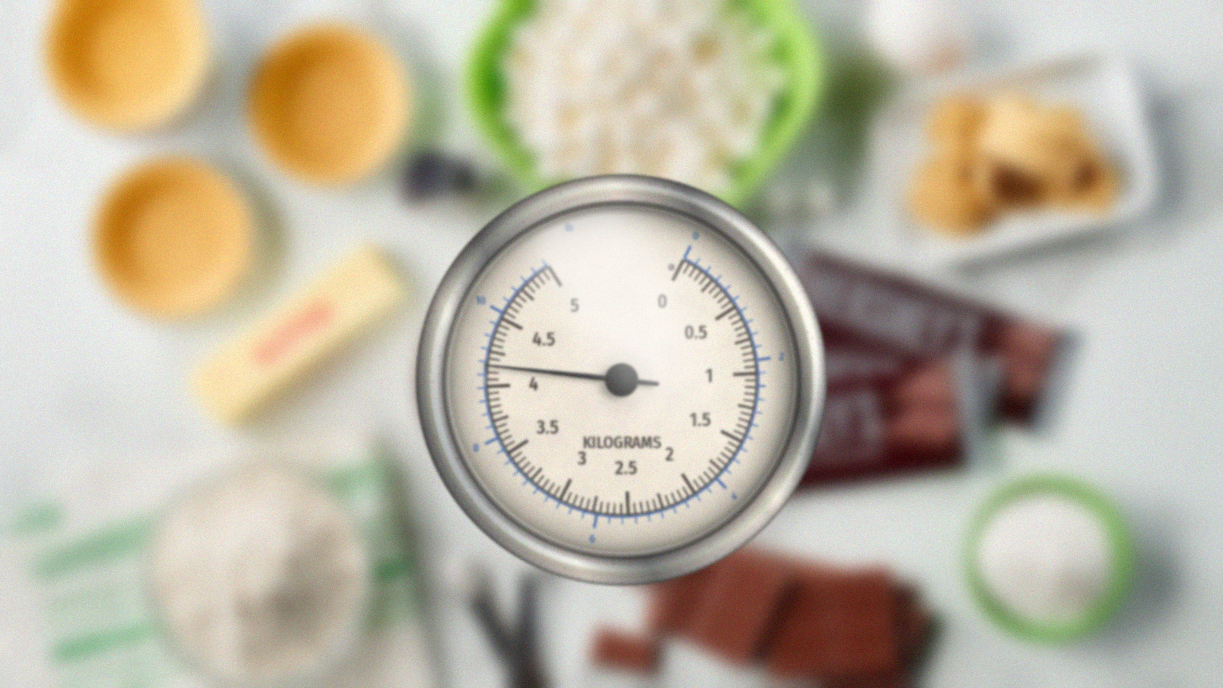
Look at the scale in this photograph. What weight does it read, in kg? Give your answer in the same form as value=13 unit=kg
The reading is value=4.15 unit=kg
